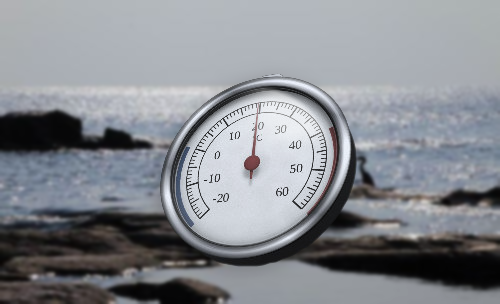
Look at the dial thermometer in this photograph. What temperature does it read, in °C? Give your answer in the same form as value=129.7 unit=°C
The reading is value=20 unit=°C
